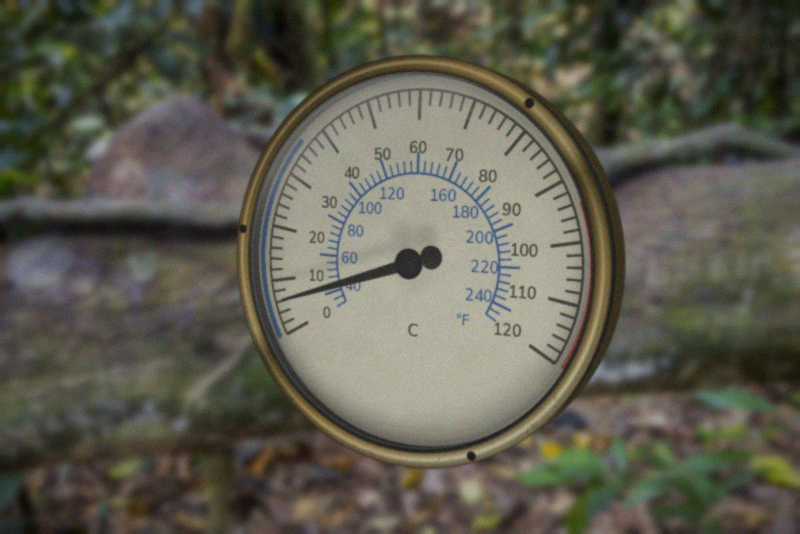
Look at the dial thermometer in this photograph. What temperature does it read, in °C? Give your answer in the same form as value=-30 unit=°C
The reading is value=6 unit=°C
